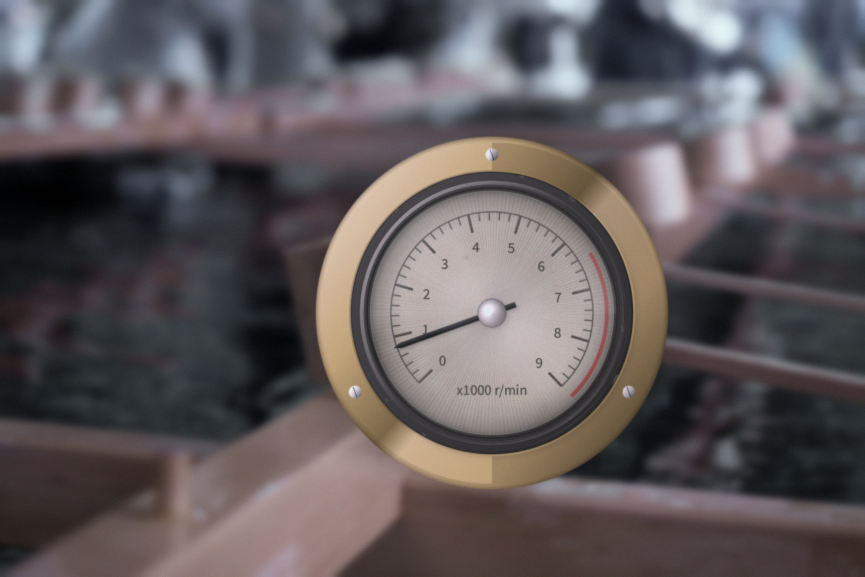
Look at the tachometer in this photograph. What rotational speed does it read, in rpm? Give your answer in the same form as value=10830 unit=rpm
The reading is value=800 unit=rpm
